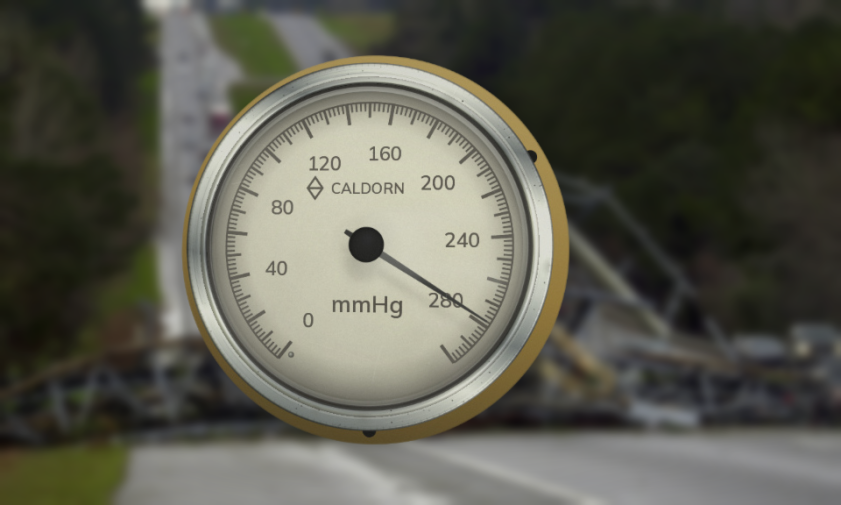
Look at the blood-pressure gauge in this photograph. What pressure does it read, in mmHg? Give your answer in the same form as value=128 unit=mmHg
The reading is value=278 unit=mmHg
